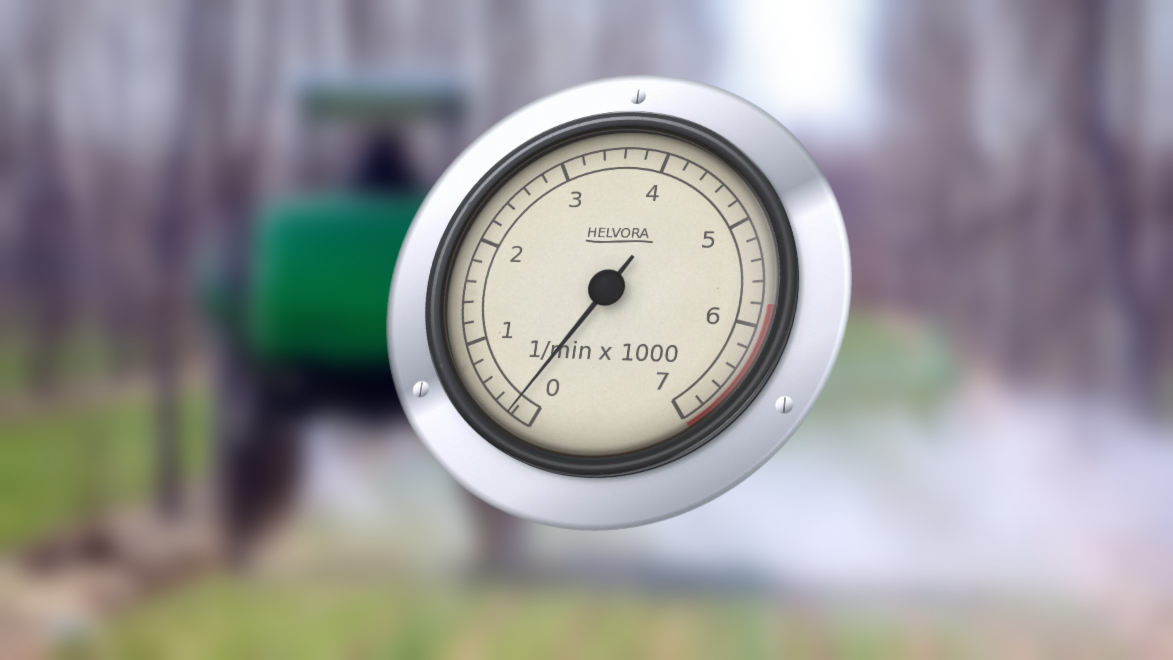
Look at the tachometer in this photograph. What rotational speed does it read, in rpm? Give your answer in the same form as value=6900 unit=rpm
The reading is value=200 unit=rpm
